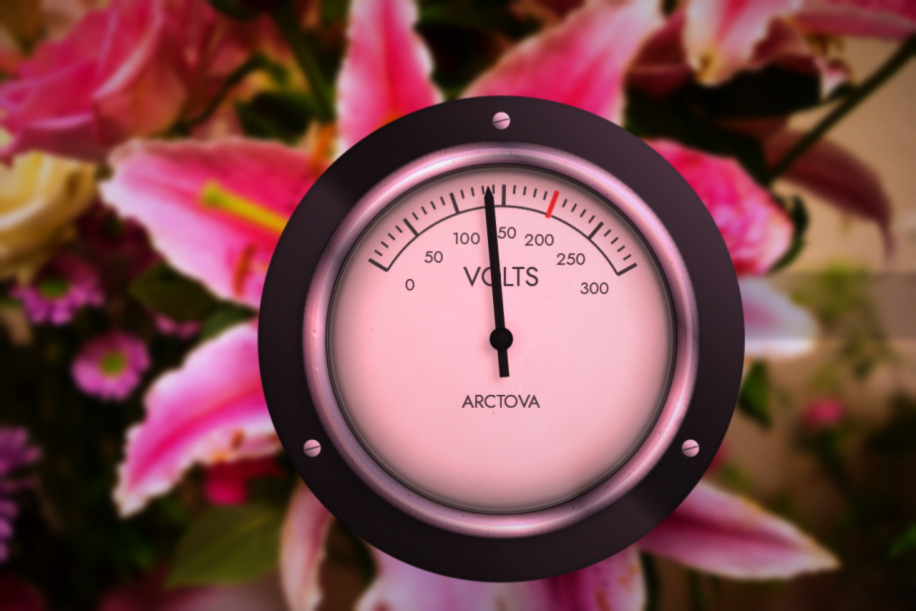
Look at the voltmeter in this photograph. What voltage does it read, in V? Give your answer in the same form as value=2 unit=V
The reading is value=135 unit=V
